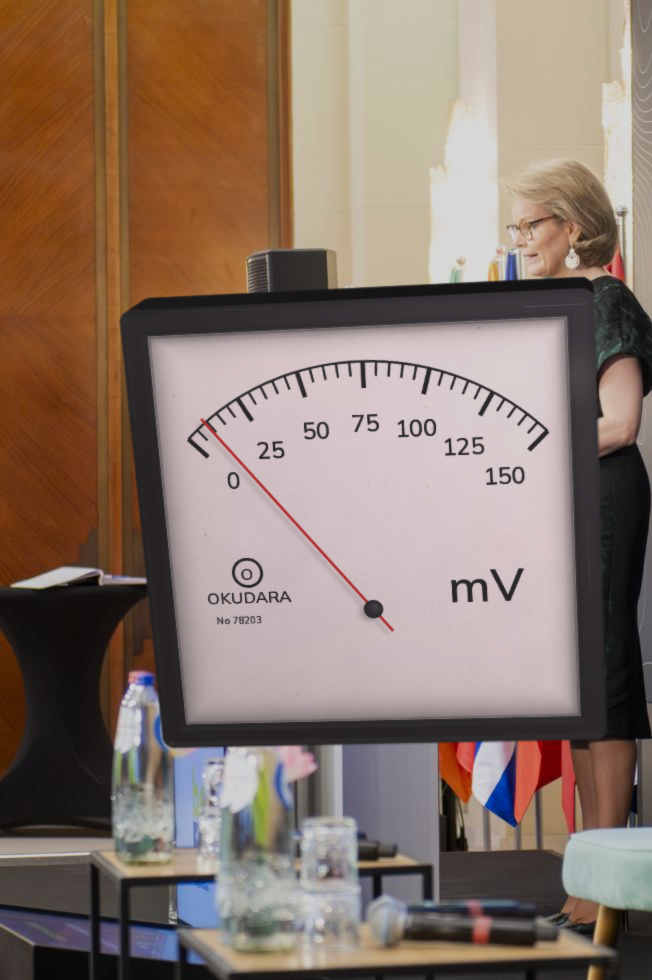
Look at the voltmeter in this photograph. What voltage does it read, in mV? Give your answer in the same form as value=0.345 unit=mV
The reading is value=10 unit=mV
